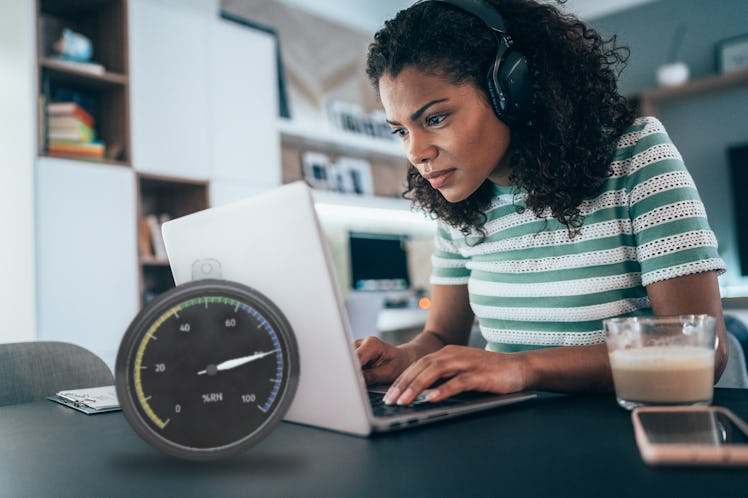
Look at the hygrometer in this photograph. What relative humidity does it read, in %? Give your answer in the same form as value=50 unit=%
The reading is value=80 unit=%
